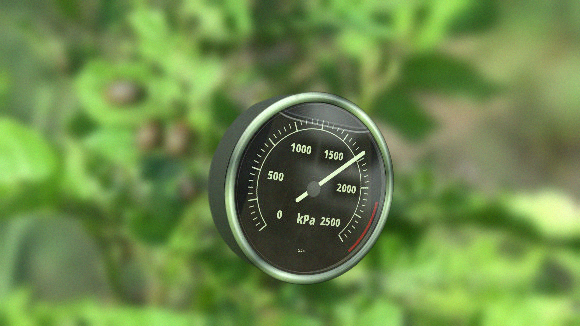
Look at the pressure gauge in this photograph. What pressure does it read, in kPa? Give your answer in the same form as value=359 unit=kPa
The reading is value=1700 unit=kPa
